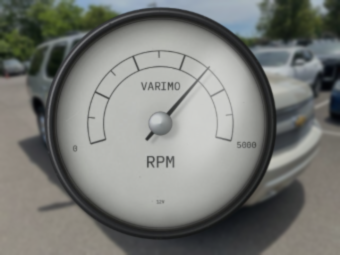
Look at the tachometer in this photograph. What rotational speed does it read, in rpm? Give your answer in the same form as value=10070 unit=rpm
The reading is value=3500 unit=rpm
